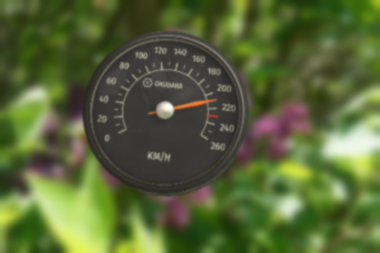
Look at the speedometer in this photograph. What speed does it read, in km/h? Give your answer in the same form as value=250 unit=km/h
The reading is value=210 unit=km/h
